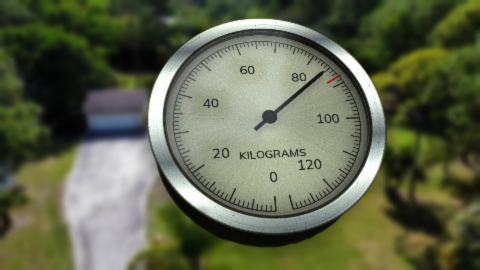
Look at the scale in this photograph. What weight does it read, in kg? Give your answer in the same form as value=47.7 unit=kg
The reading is value=85 unit=kg
